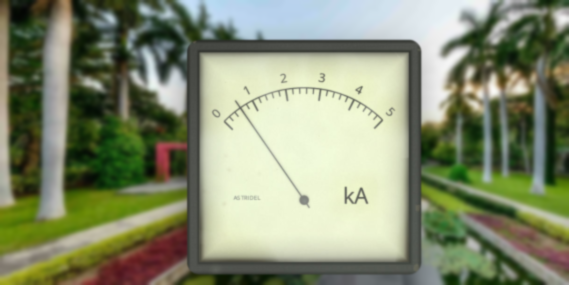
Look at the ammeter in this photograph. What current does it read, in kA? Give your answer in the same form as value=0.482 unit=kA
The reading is value=0.6 unit=kA
